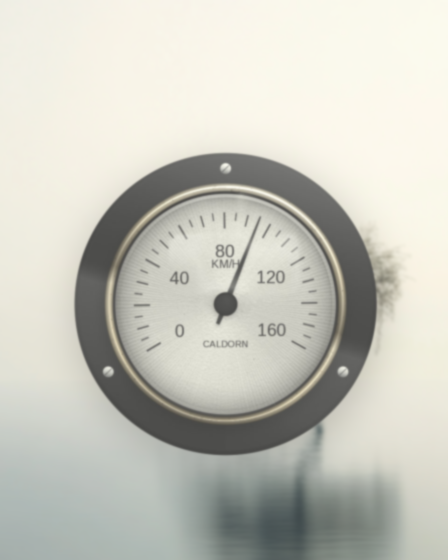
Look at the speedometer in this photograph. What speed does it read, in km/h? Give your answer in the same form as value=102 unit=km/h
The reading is value=95 unit=km/h
